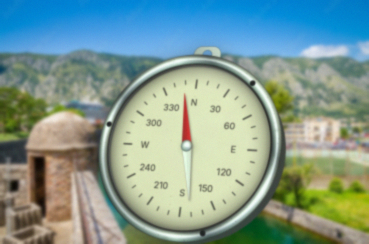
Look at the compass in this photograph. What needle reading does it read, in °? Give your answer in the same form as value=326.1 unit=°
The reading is value=350 unit=°
